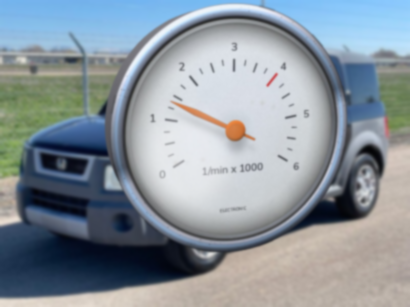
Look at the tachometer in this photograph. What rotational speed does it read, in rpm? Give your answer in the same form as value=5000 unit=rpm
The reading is value=1375 unit=rpm
